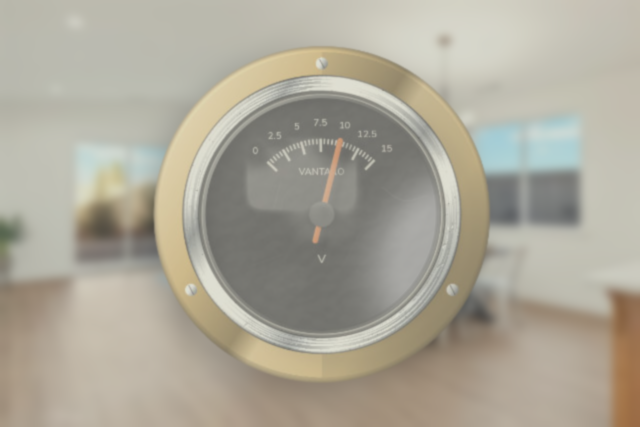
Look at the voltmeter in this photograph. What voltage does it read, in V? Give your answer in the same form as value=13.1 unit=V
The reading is value=10 unit=V
